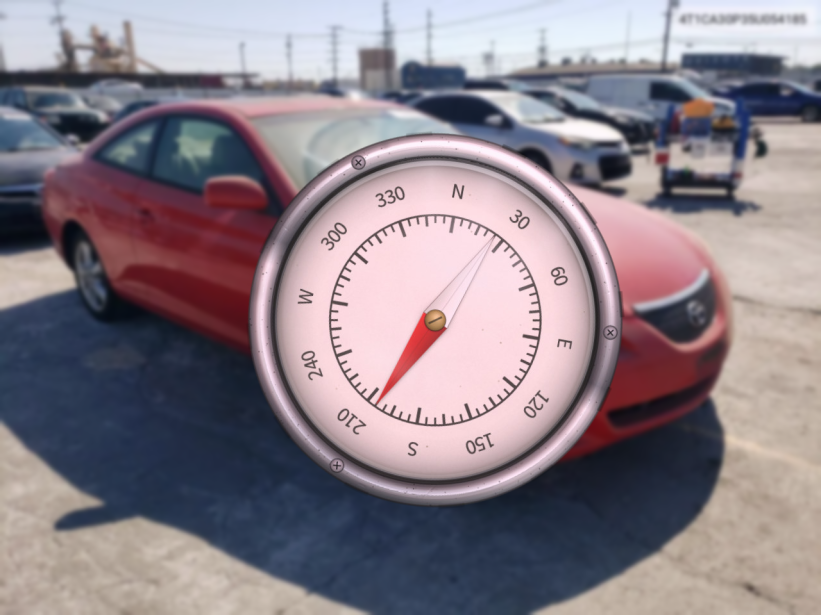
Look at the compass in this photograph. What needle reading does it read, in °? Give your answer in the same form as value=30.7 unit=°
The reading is value=205 unit=°
